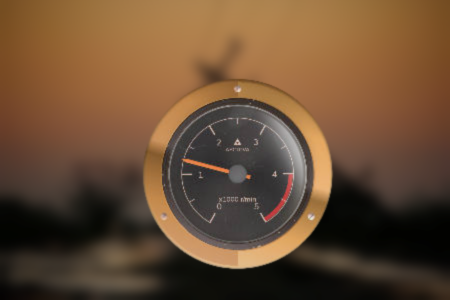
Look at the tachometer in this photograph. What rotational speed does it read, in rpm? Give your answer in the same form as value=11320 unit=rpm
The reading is value=1250 unit=rpm
